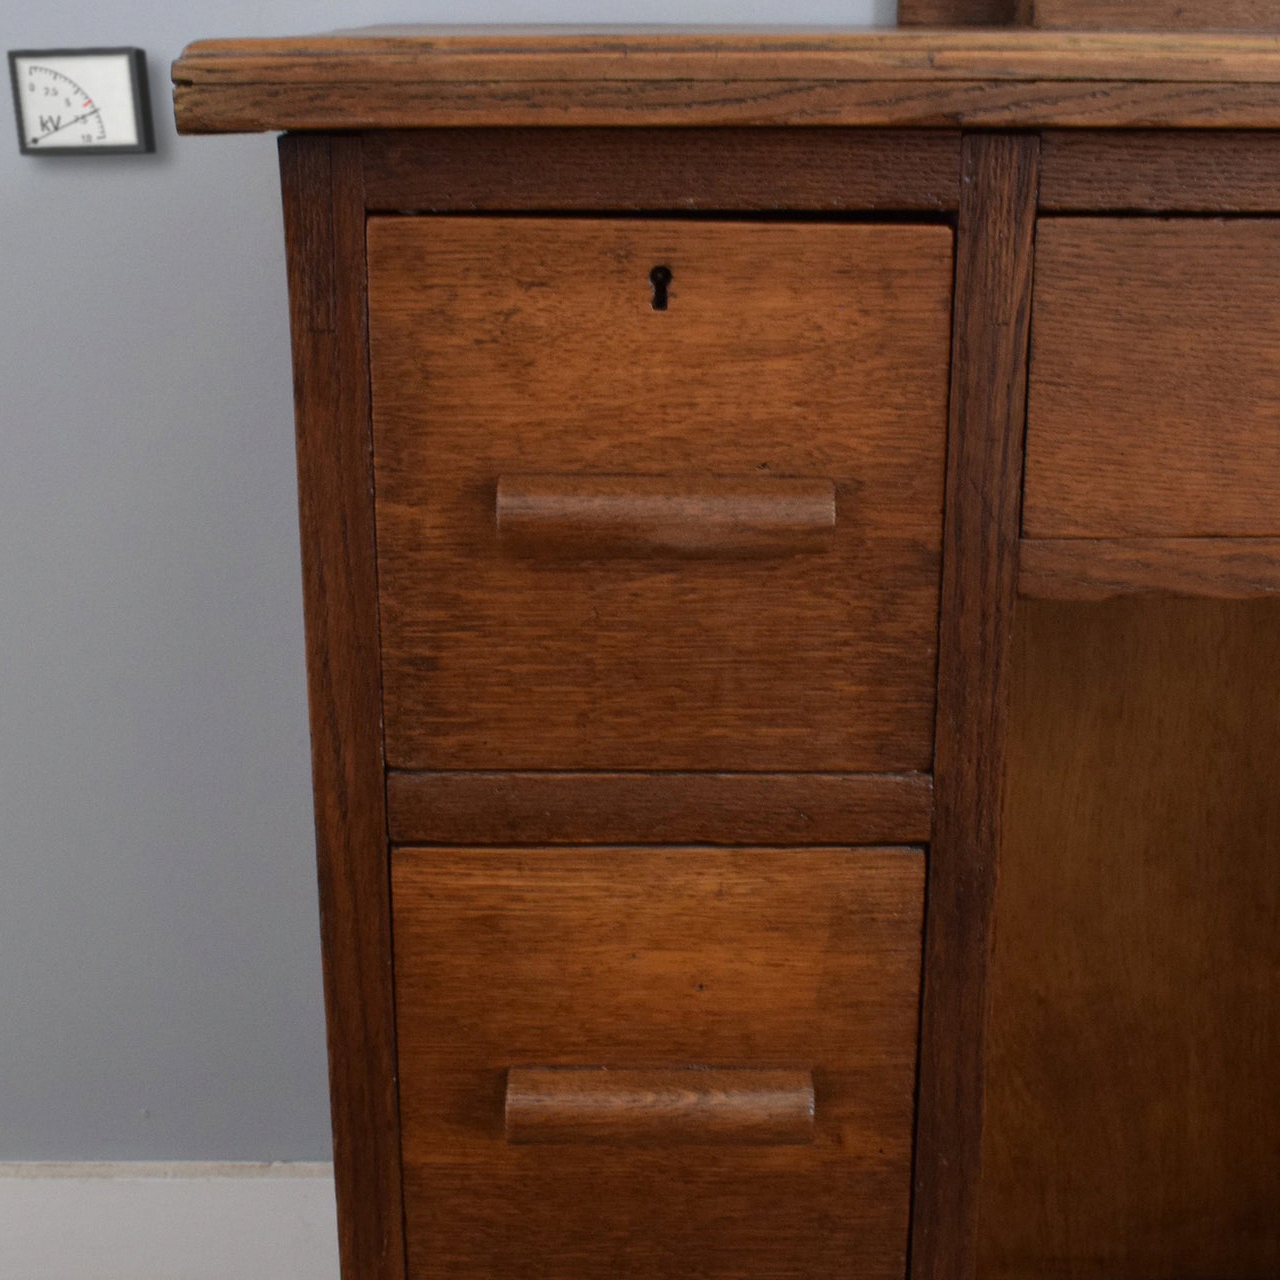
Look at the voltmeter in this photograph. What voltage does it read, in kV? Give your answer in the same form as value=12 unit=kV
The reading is value=7.5 unit=kV
